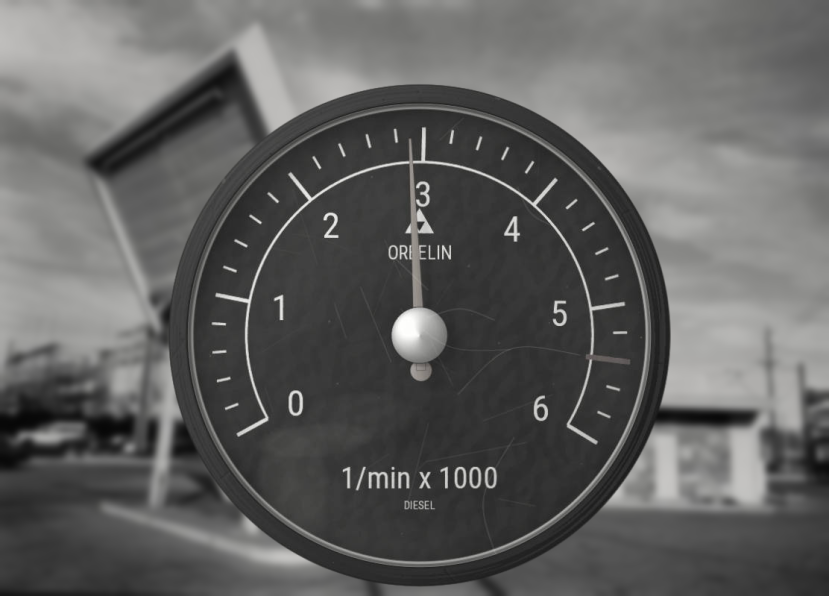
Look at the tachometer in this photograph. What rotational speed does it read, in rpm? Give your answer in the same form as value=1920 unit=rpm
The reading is value=2900 unit=rpm
